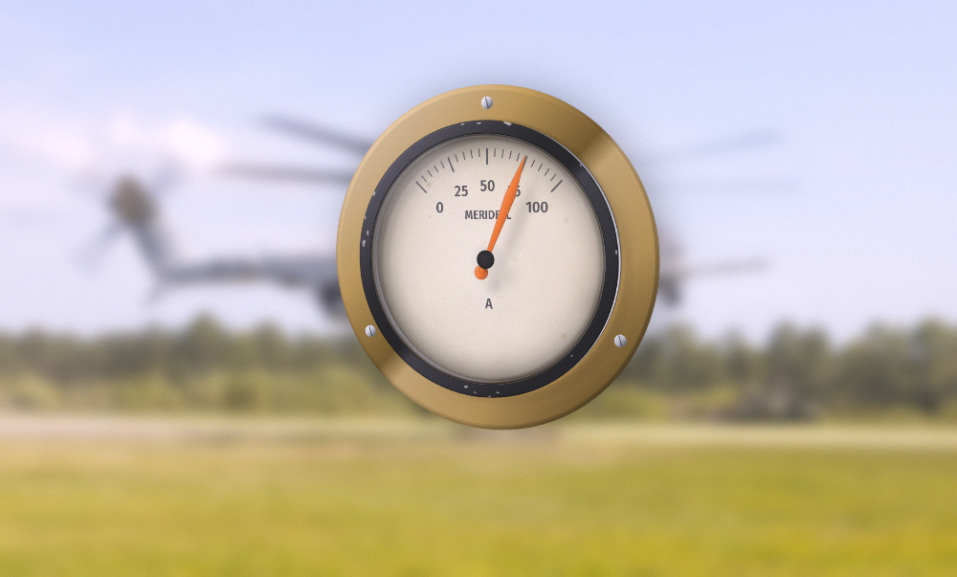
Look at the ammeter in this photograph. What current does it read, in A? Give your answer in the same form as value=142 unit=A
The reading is value=75 unit=A
